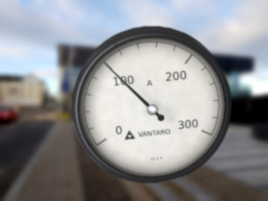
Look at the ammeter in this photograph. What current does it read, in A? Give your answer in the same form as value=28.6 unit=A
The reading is value=100 unit=A
